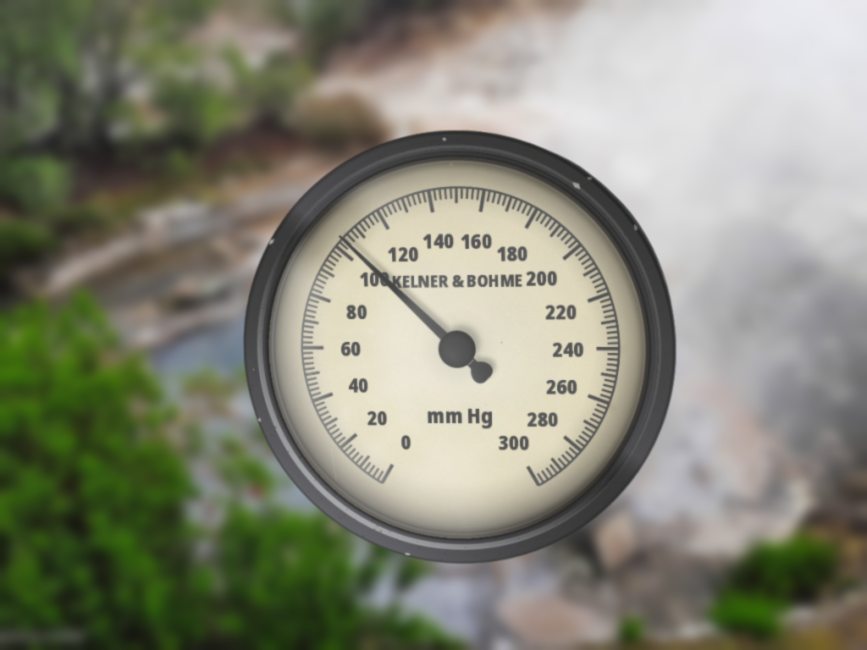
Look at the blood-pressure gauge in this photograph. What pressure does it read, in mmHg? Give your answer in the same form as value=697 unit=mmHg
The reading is value=104 unit=mmHg
